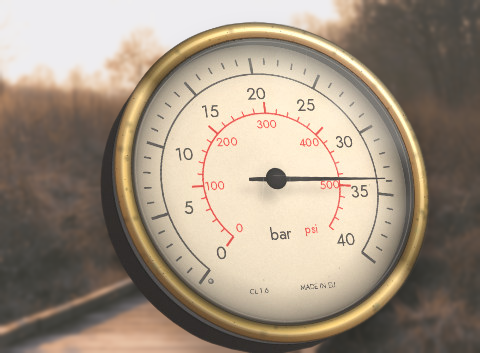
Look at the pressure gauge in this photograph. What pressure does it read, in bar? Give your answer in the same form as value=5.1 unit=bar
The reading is value=34 unit=bar
